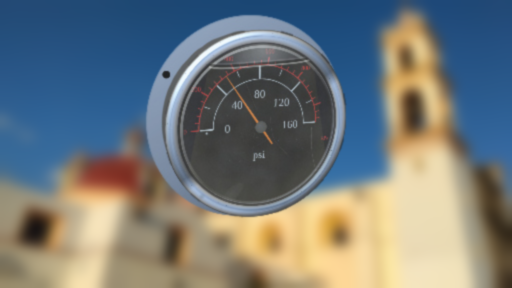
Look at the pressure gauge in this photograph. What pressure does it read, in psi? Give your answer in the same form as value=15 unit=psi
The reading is value=50 unit=psi
